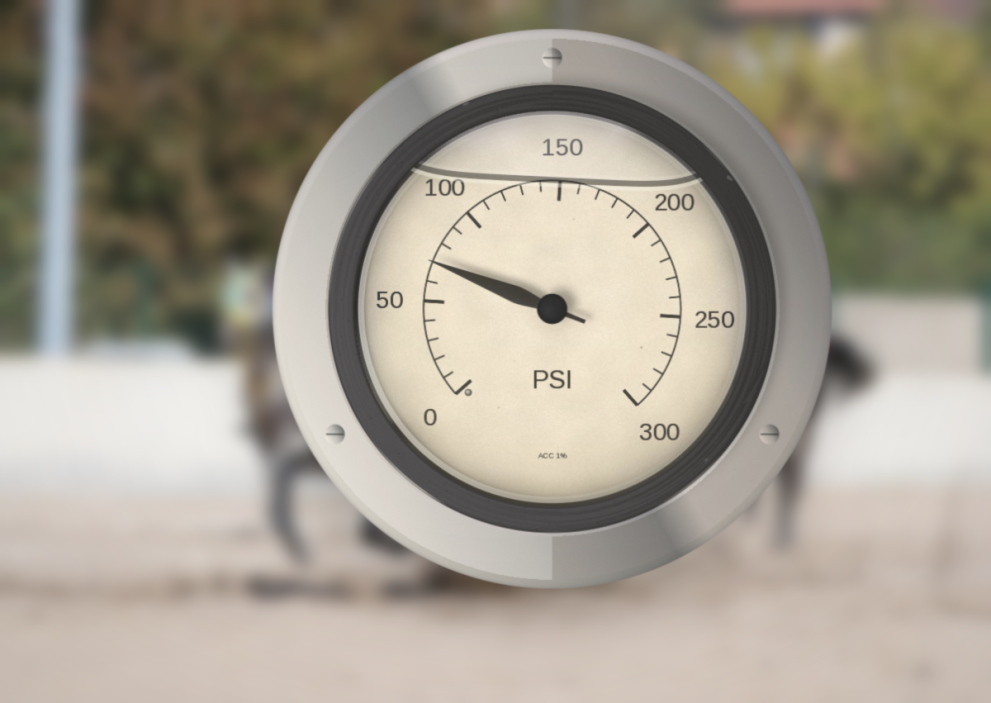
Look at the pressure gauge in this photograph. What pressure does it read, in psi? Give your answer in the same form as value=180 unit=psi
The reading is value=70 unit=psi
